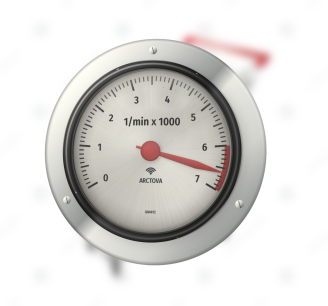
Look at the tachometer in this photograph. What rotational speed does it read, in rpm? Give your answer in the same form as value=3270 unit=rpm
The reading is value=6600 unit=rpm
